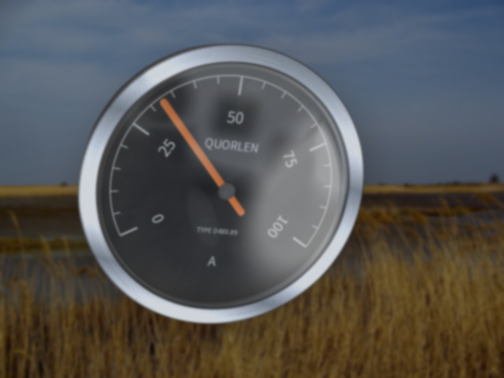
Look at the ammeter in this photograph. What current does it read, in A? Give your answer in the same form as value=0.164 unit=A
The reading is value=32.5 unit=A
